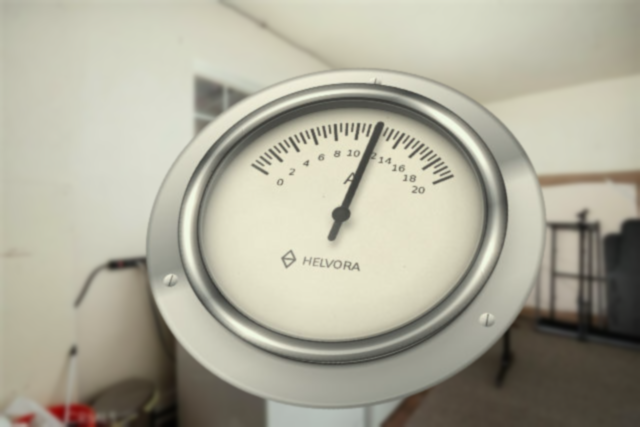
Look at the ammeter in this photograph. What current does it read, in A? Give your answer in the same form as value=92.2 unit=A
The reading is value=12 unit=A
